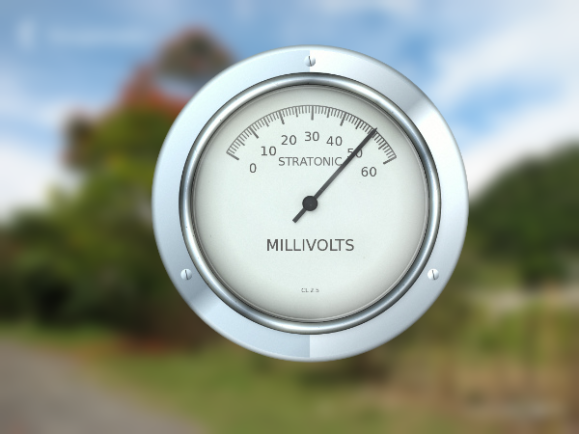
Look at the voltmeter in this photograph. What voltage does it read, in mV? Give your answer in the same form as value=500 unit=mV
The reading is value=50 unit=mV
